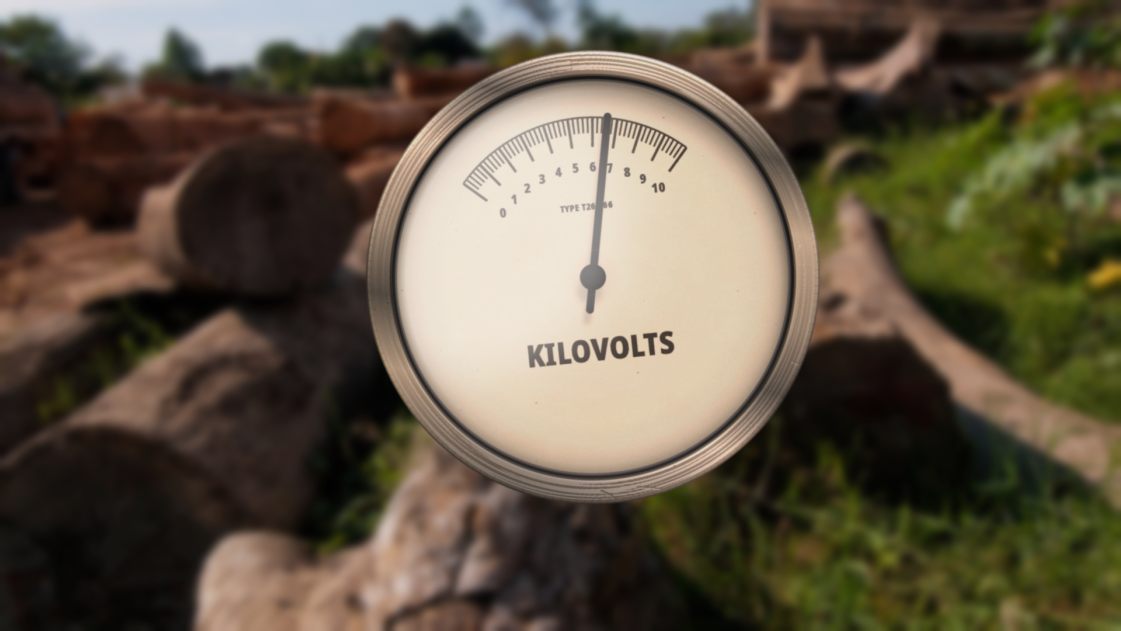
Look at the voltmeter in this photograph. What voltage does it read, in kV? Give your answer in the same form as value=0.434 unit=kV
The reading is value=6.6 unit=kV
